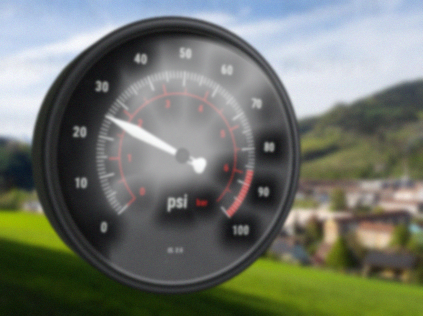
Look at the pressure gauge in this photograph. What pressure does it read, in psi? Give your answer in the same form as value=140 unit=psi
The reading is value=25 unit=psi
